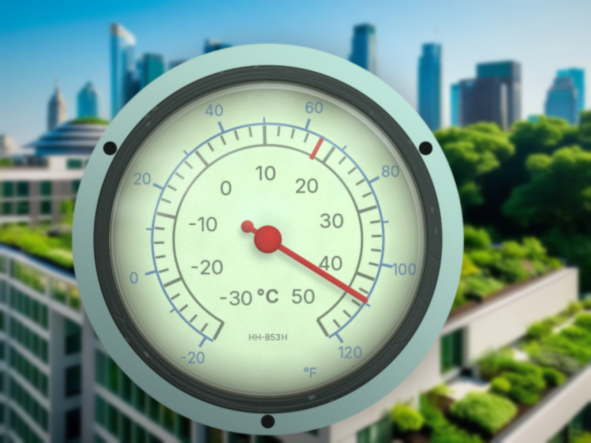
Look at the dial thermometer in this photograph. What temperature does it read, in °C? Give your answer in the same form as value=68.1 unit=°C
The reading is value=43 unit=°C
